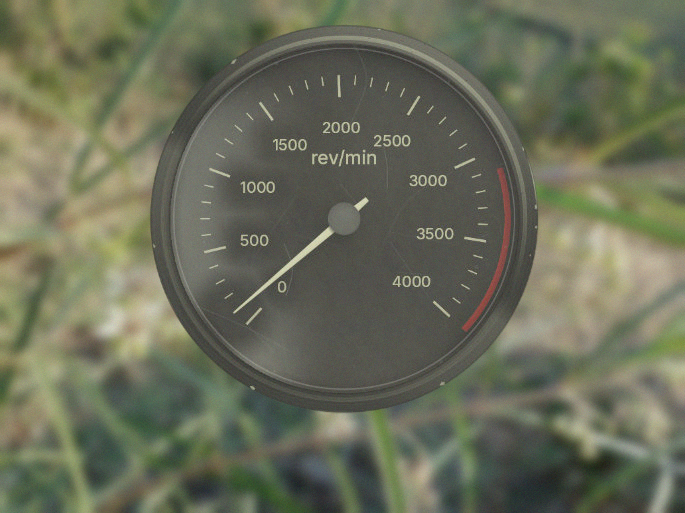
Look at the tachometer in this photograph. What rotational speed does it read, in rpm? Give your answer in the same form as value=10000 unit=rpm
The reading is value=100 unit=rpm
